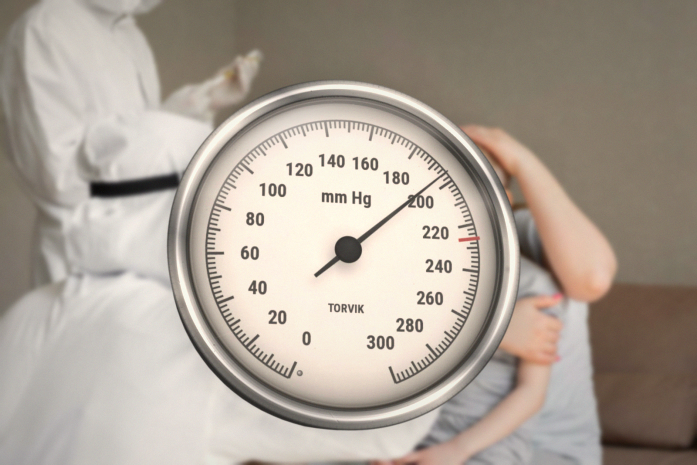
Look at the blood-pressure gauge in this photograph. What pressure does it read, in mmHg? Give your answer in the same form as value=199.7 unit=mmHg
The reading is value=196 unit=mmHg
